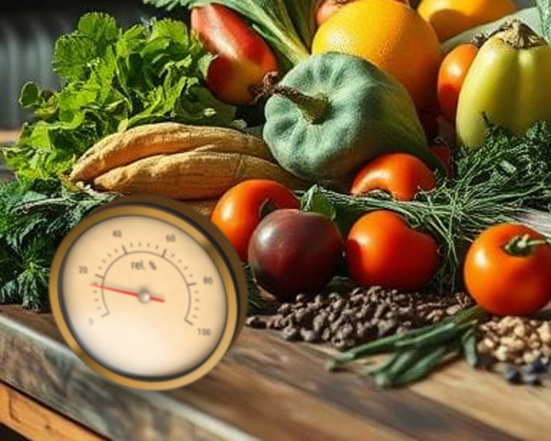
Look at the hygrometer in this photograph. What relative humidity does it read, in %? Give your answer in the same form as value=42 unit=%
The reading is value=16 unit=%
